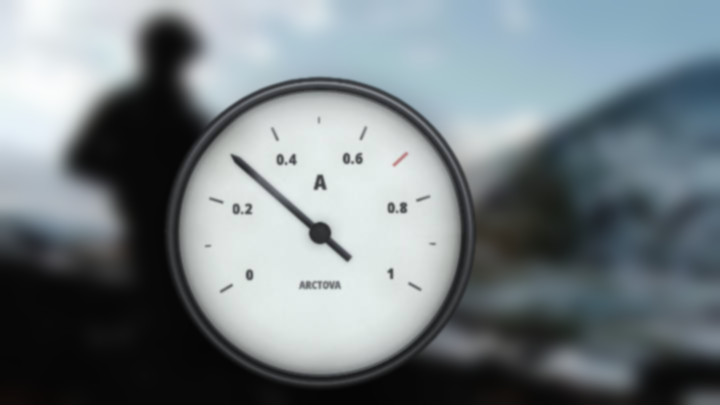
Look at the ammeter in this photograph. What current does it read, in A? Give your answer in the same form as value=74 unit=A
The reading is value=0.3 unit=A
